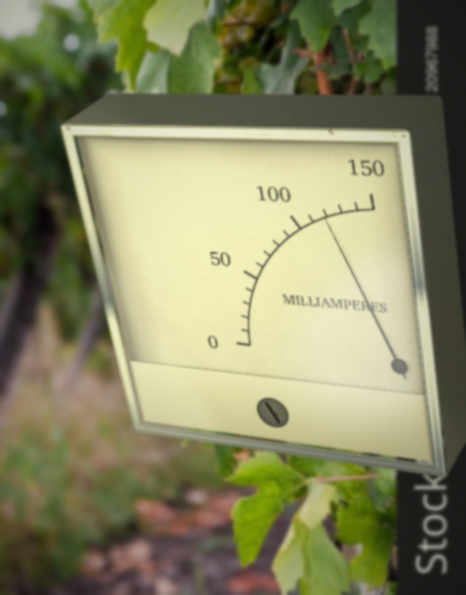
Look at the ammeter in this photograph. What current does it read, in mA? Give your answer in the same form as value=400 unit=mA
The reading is value=120 unit=mA
